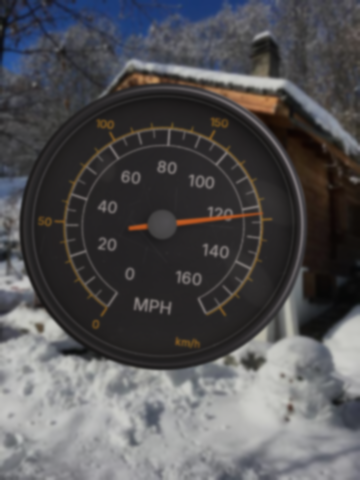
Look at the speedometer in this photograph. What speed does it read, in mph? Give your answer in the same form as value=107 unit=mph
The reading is value=122.5 unit=mph
